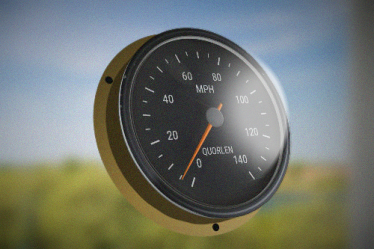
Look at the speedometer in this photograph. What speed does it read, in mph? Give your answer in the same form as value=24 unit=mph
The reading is value=5 unit=mph
